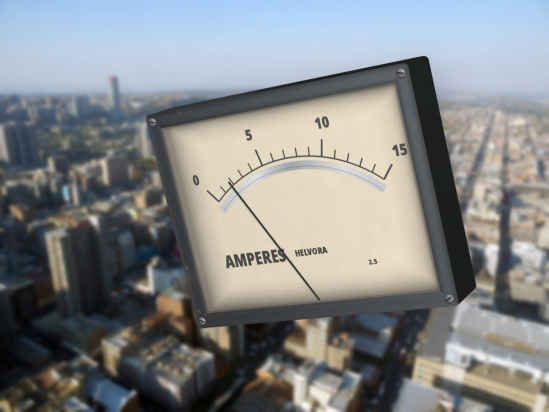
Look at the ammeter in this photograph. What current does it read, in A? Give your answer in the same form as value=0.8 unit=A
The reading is value=2 unit=A
